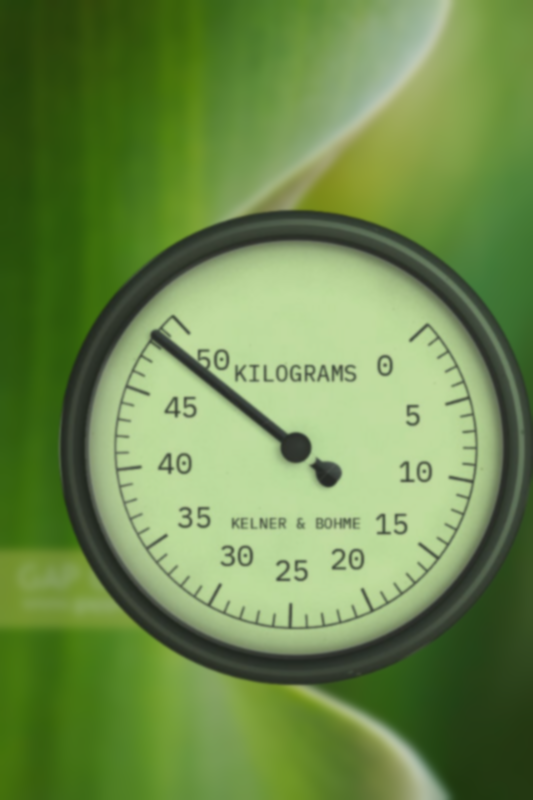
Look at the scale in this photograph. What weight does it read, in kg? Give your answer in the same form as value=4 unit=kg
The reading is value=48.5 unit=kg
